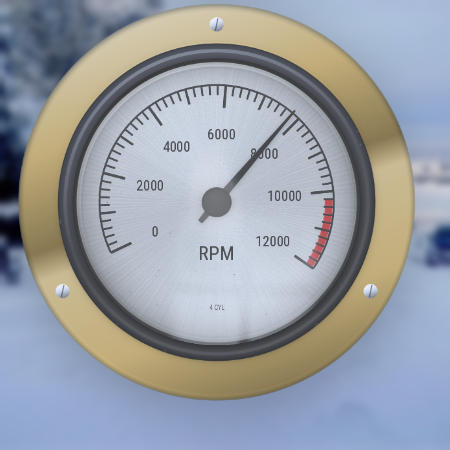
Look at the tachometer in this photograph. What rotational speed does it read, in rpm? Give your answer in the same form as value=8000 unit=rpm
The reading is value=7800 unit=rpm
